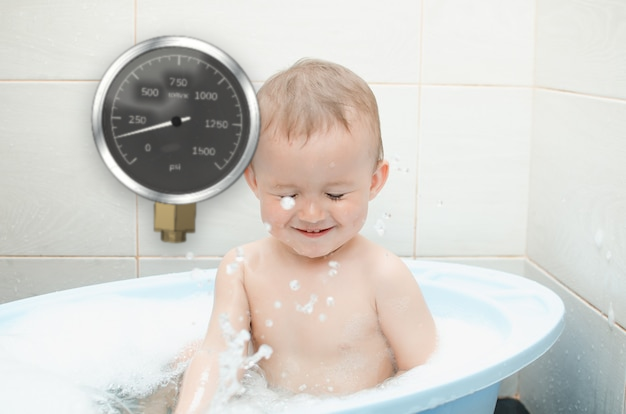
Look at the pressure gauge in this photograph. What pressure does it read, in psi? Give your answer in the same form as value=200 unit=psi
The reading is value=150 unit=psi
